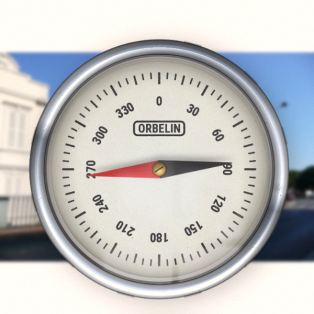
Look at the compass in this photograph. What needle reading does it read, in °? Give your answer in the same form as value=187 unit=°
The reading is value=265 unit=°
